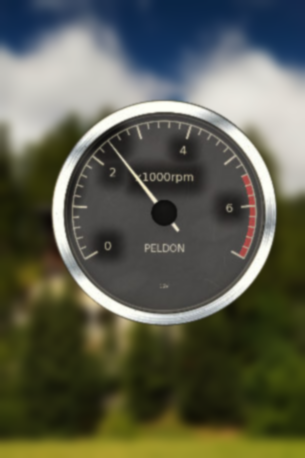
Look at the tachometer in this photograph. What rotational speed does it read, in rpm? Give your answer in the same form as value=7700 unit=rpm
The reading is value=2400 unit=rpm
